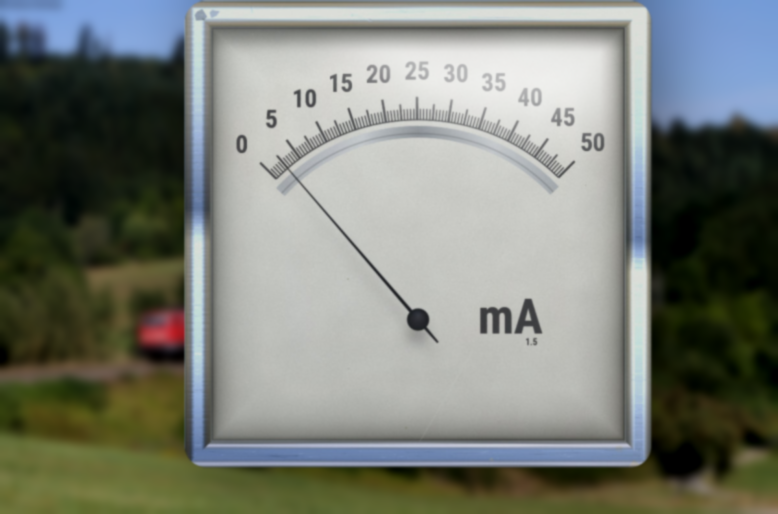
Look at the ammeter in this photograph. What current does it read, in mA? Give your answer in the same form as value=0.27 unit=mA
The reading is value=2.5 unit=mA
